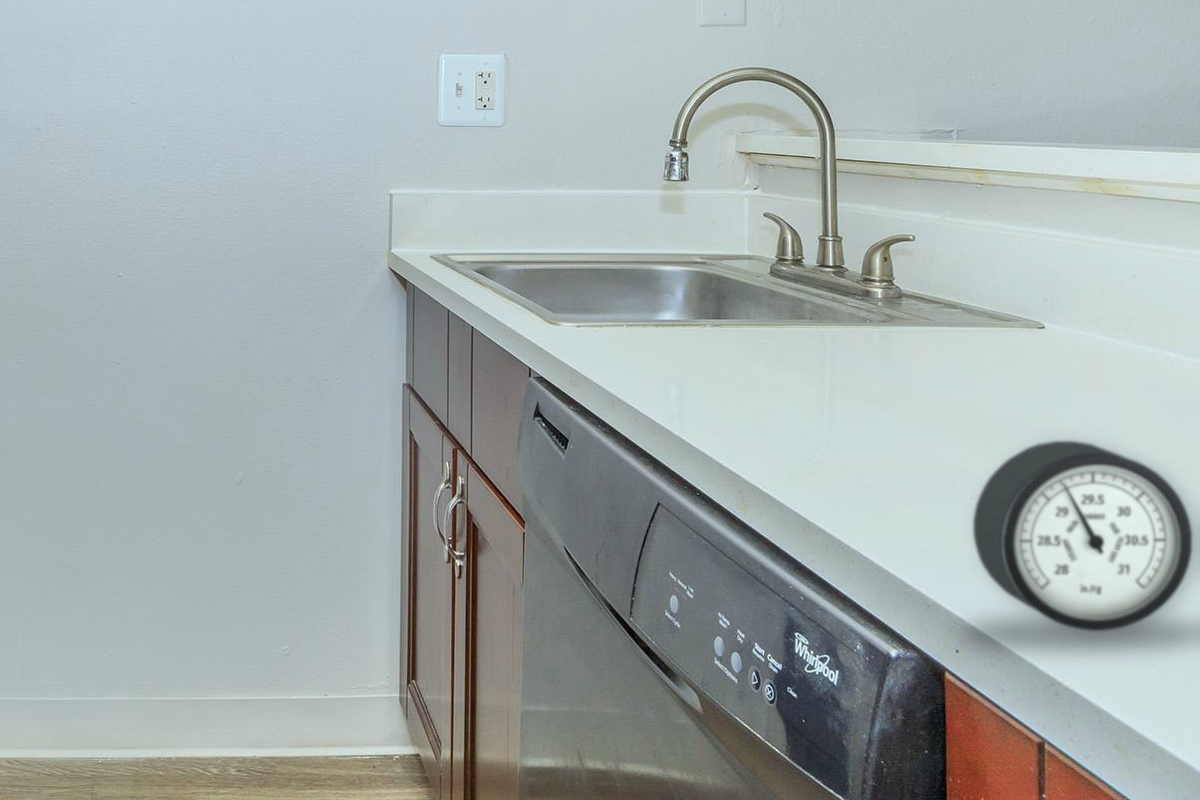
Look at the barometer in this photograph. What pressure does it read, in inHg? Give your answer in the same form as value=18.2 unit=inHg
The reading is value=29.2 unit=inHg
